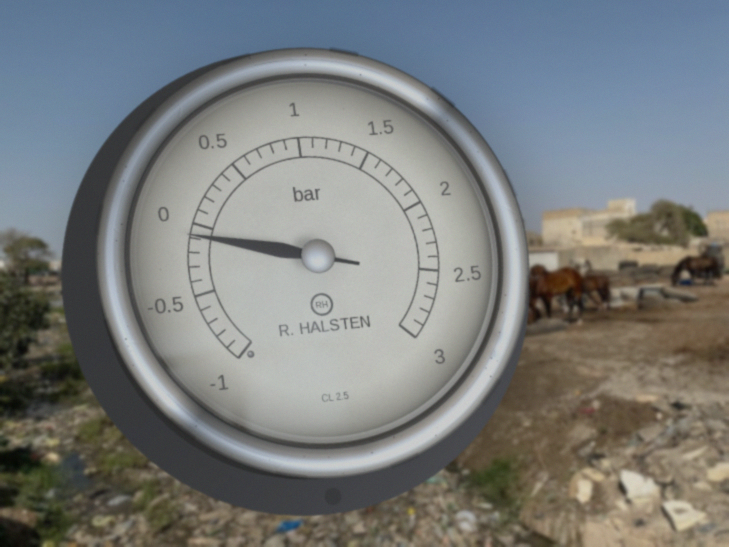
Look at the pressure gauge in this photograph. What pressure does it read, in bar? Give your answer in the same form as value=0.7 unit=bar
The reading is value=-0.1 unit=bar
